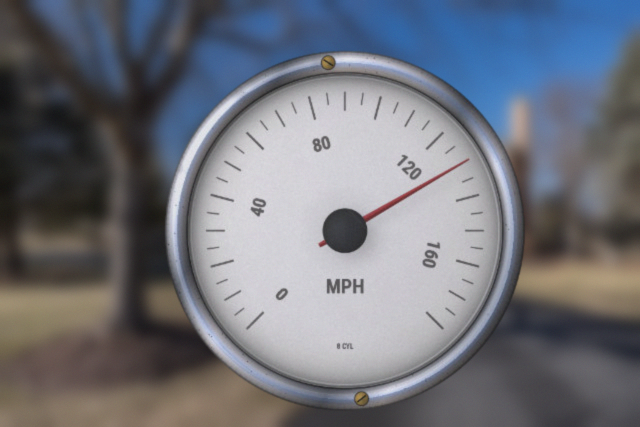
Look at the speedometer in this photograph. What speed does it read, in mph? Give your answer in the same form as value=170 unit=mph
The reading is value=130 unit=mph
